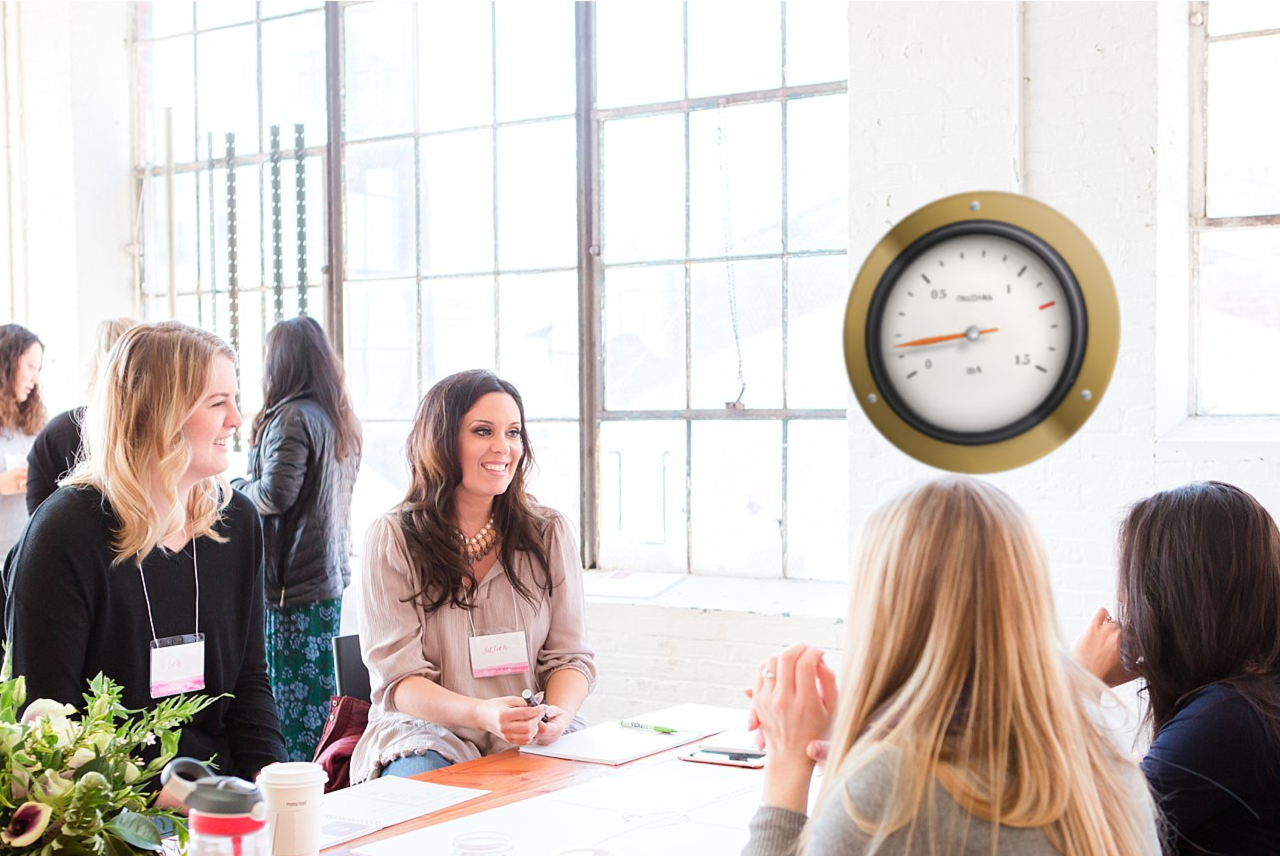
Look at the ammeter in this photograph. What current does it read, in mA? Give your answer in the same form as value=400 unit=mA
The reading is value=0.15 unit=mA
